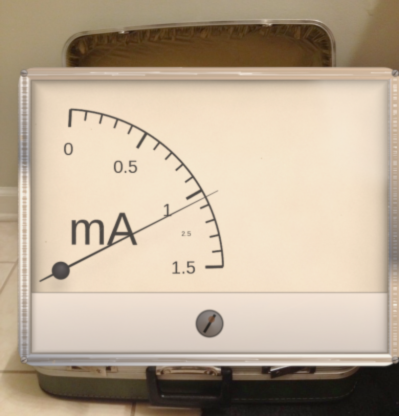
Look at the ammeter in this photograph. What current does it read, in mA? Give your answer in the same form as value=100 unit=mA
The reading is value=1.05 unit=mA
